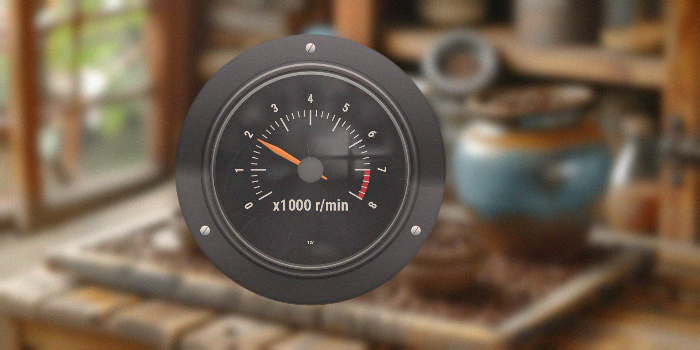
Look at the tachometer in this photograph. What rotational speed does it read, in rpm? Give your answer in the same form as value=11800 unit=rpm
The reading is value=2000 unit=rpm
